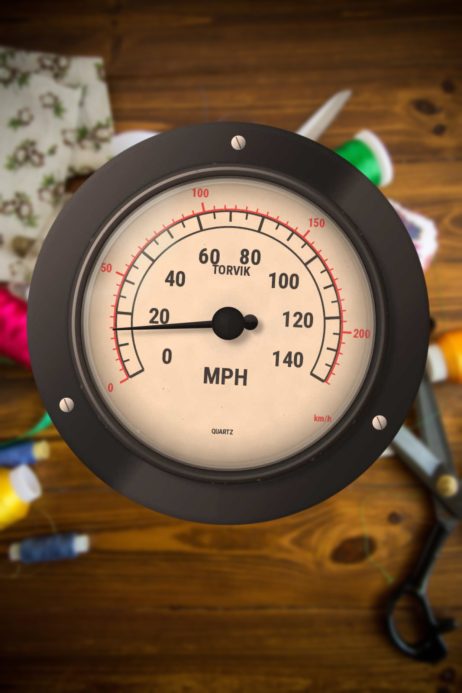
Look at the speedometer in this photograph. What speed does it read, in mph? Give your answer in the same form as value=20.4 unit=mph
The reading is value=15 unit=mph
